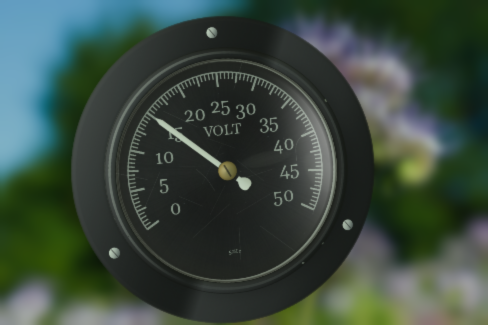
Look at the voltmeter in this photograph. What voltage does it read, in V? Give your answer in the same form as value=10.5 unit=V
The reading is value=15 unit=V
